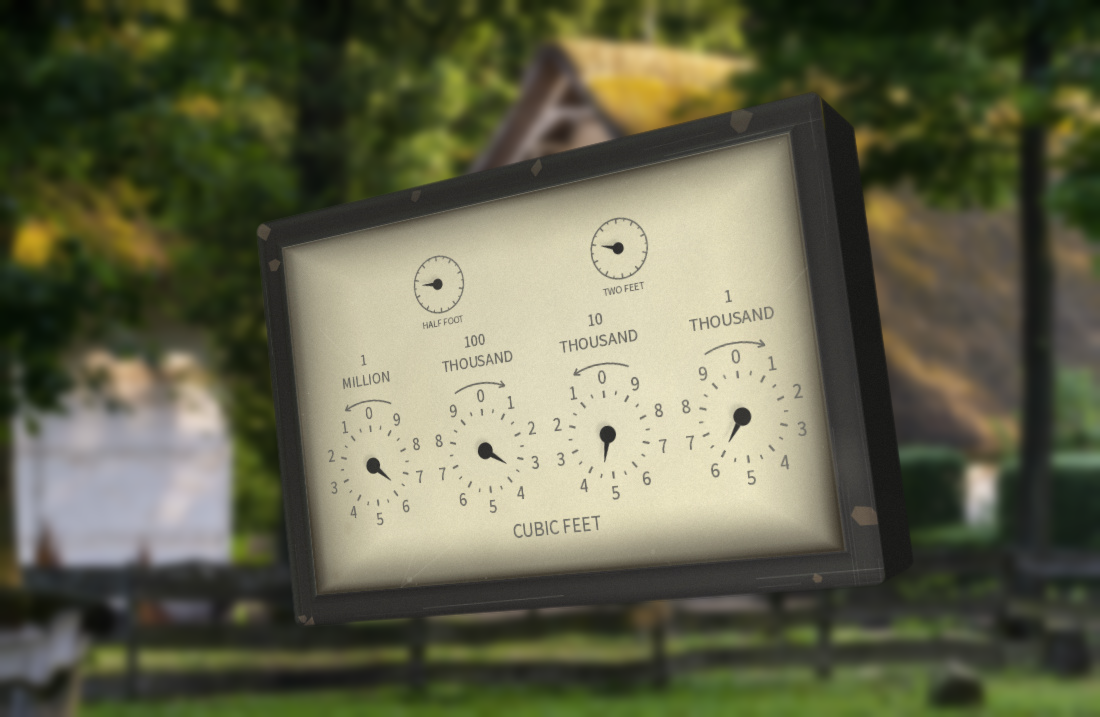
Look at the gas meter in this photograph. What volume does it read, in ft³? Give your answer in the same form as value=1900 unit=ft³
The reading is value=634600 unit=ft³
